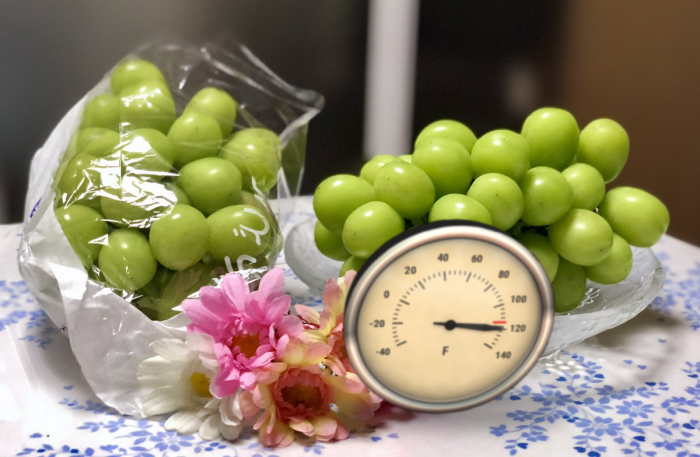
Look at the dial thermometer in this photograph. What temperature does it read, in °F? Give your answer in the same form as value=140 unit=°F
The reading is value=120 unit=°F
